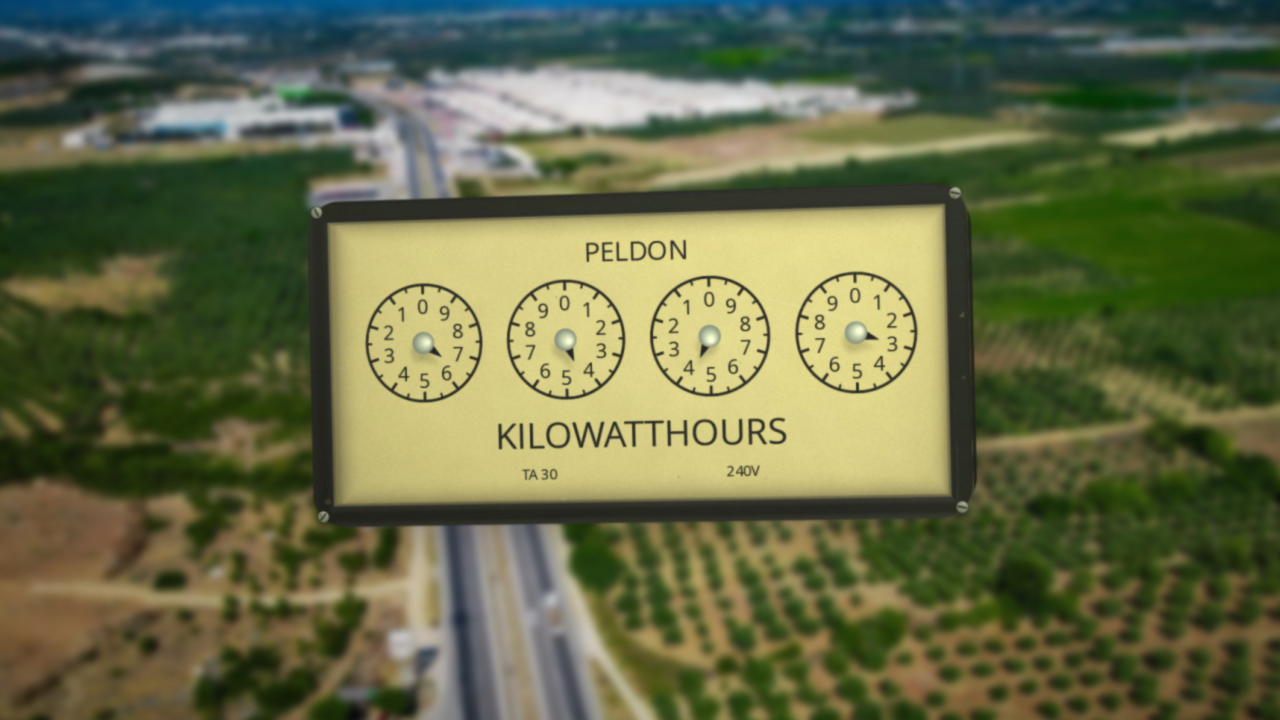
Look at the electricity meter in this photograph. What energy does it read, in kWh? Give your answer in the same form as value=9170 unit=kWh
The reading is value=6443 unit=kWh
